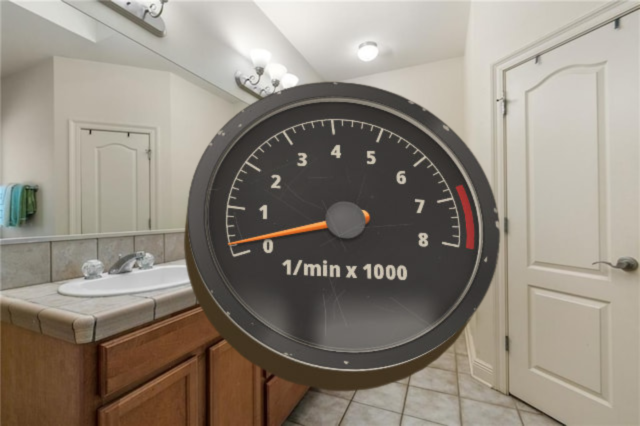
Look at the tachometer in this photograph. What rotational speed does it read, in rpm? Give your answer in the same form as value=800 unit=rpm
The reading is value=200 unit=rpm
